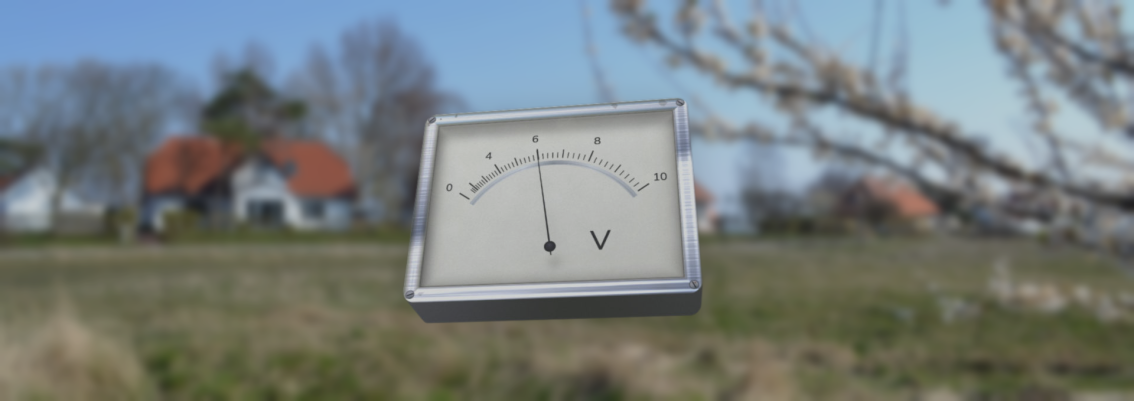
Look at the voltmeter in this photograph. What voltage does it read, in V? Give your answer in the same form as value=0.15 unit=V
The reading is value=6 unit=V
